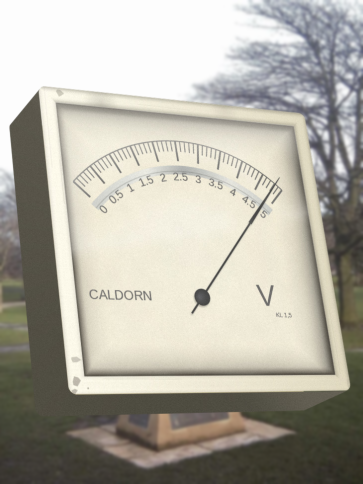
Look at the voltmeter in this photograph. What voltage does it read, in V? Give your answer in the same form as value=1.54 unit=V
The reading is value=4.8 unit=V
